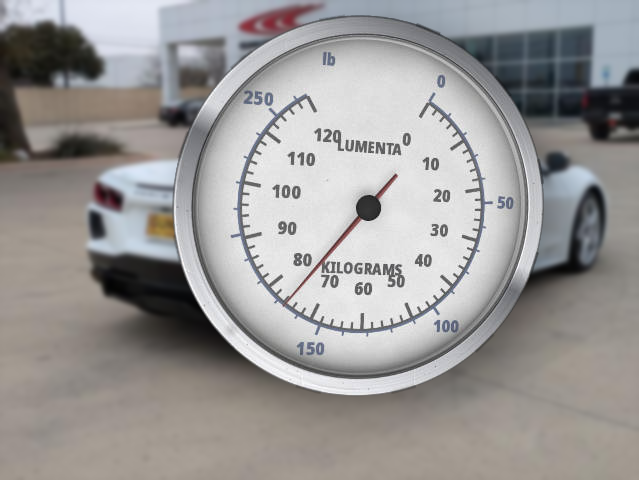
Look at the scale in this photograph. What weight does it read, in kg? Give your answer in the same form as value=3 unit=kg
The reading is value=76 unit=kg
